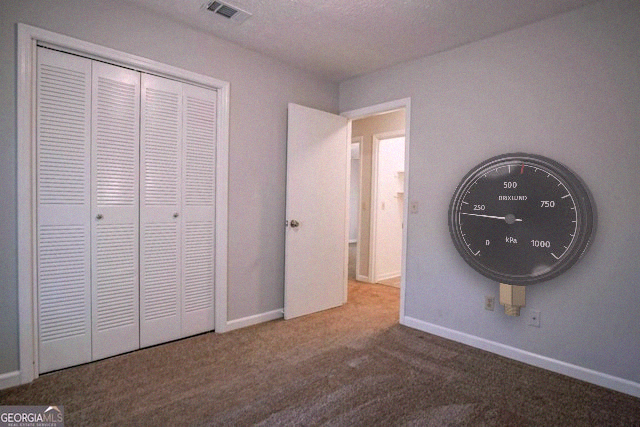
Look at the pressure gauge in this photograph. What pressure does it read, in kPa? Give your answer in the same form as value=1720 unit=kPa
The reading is value=200 unit=kPa
